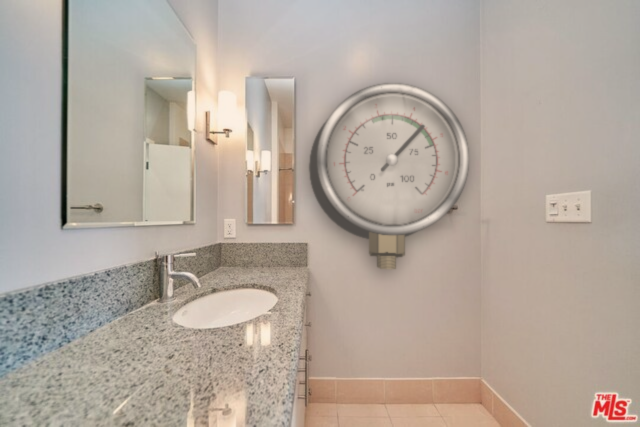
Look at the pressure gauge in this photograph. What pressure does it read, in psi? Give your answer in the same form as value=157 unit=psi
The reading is value=65 unit=psi
